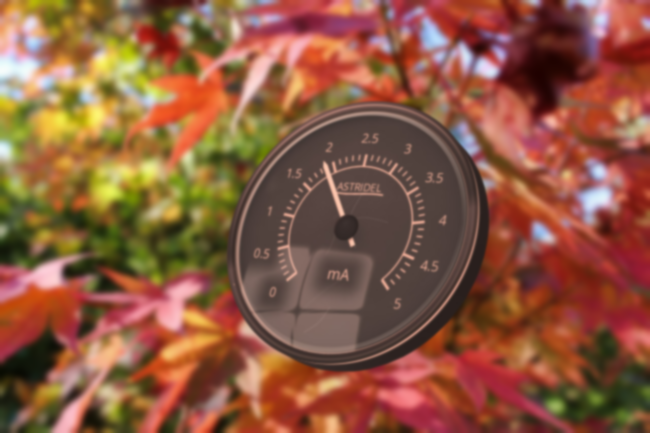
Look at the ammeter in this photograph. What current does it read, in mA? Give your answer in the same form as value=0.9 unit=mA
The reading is value=1.9 unit=mA
